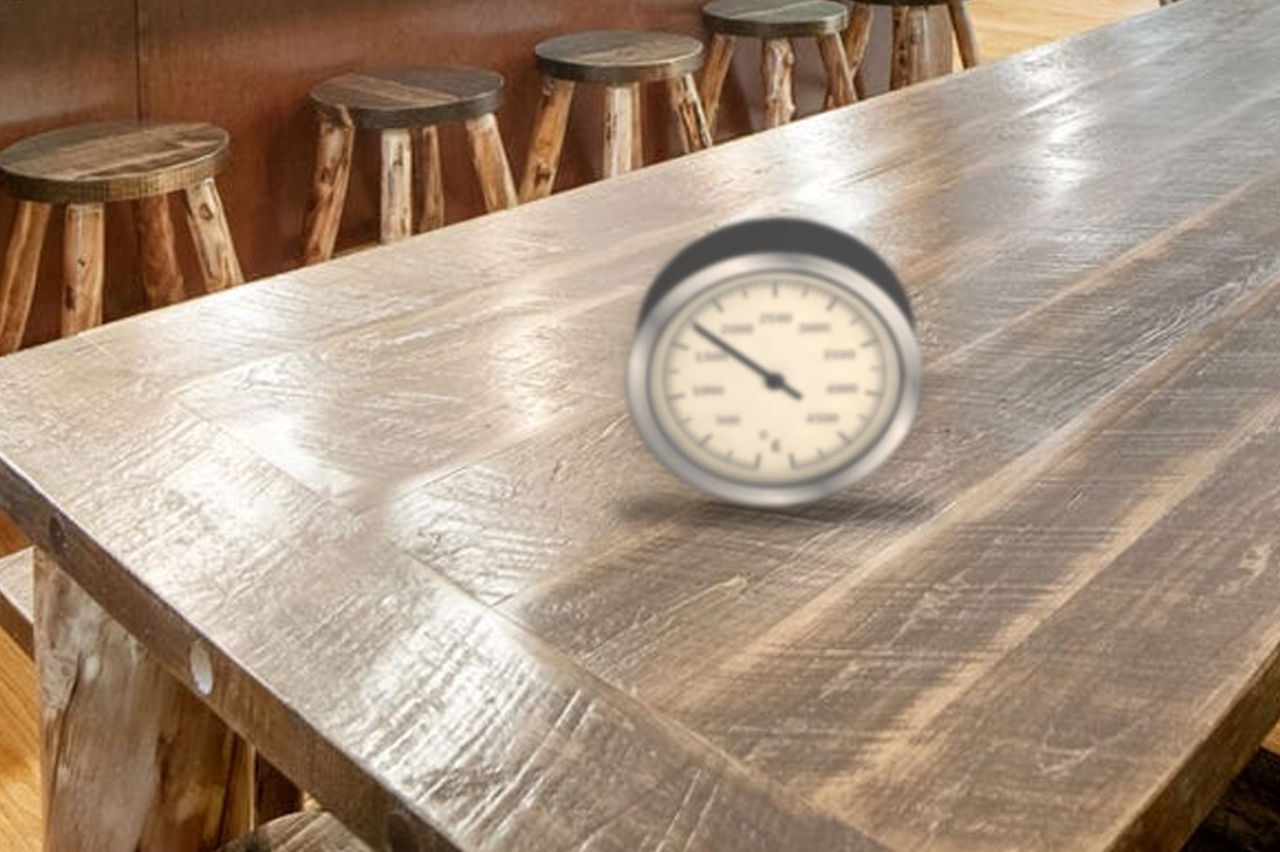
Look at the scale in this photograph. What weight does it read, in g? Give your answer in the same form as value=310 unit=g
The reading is value=1750 unit=g
